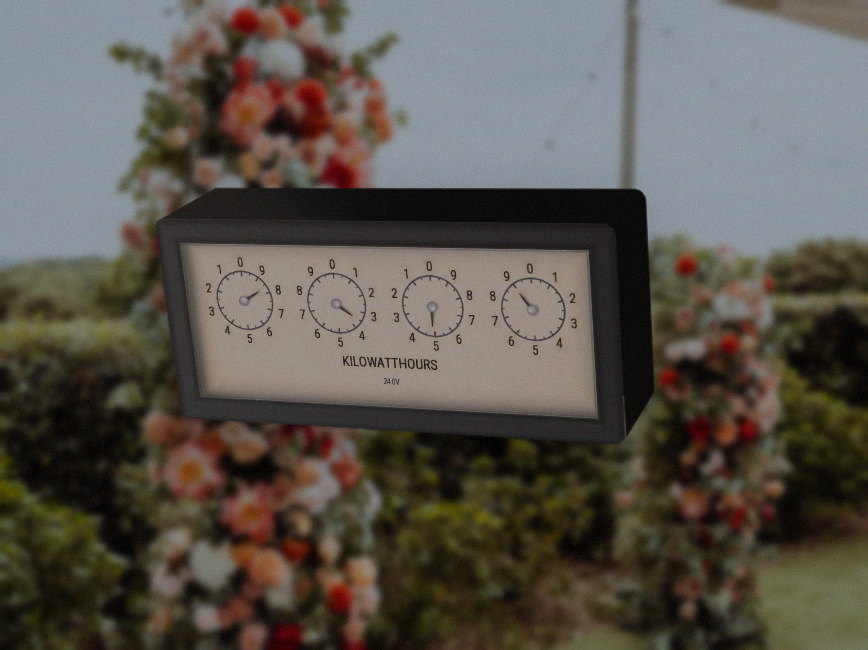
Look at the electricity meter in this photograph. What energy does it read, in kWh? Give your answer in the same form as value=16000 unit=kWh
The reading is value=8349 unit=kWh
